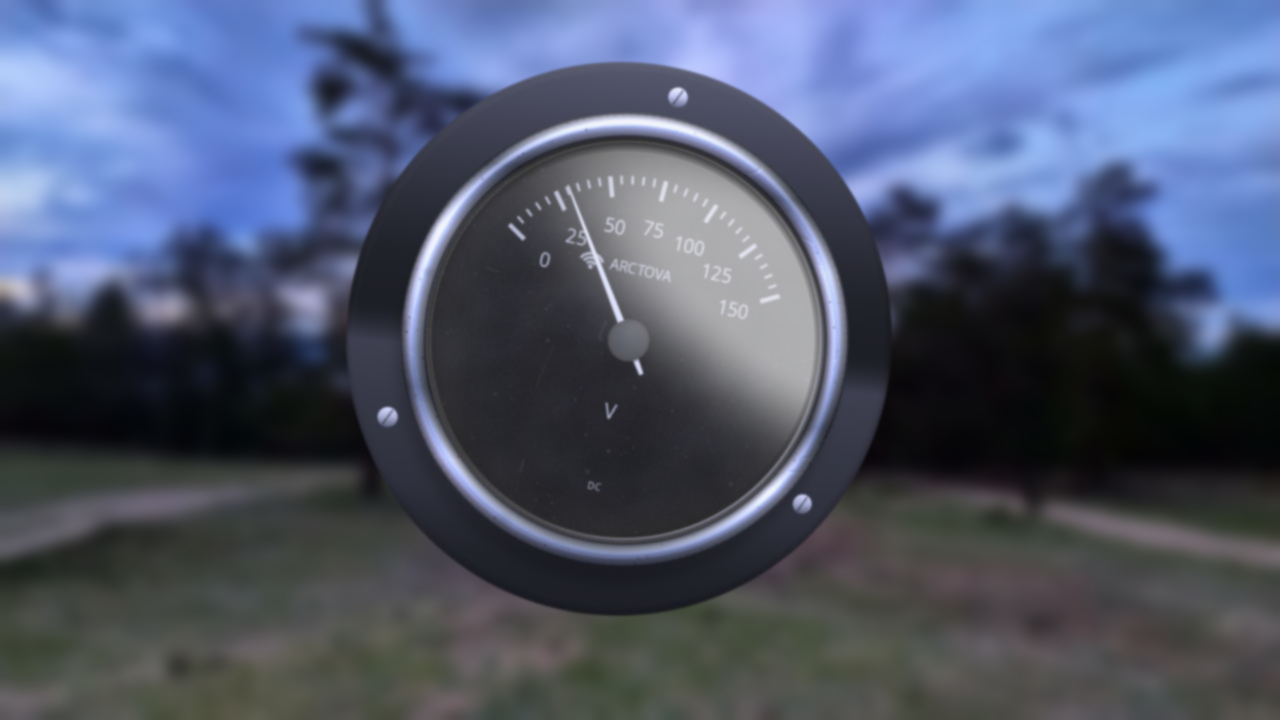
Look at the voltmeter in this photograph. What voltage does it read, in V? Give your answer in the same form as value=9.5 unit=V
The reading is value=30 unit=V
